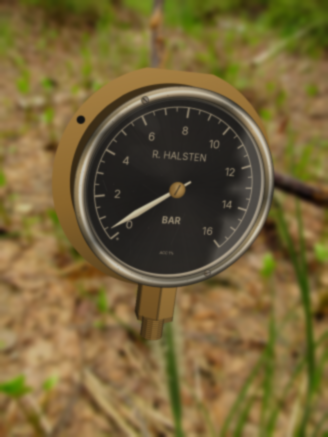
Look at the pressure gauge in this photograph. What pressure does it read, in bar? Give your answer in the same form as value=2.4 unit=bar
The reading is value=0.5 unit=bar
